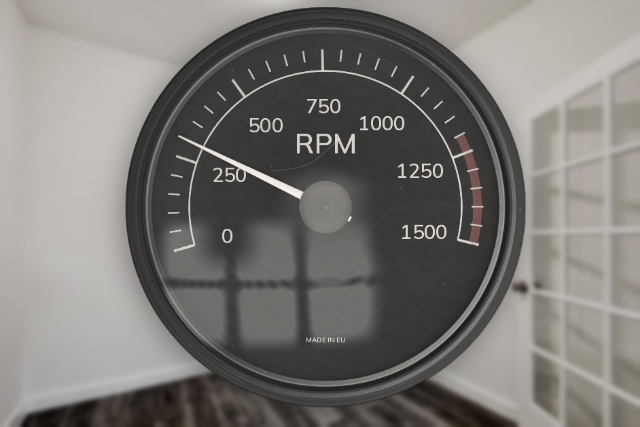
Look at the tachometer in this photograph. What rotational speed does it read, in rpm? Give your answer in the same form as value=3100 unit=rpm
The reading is value=300 unit=rpm
